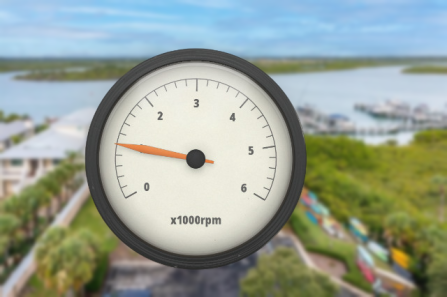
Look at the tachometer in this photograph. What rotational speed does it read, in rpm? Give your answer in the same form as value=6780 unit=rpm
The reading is value=1000 unit=rpm
